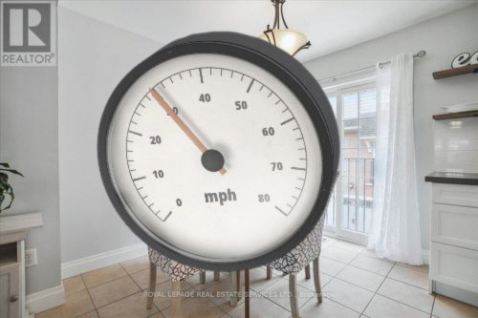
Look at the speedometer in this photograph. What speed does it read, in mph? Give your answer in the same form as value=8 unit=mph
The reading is value=30 unit=mph
